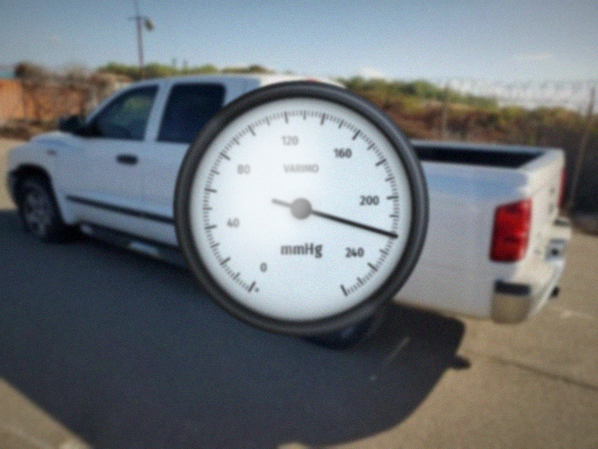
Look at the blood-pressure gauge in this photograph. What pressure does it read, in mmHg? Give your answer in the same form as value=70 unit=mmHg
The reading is value=220 unit=mmHg
